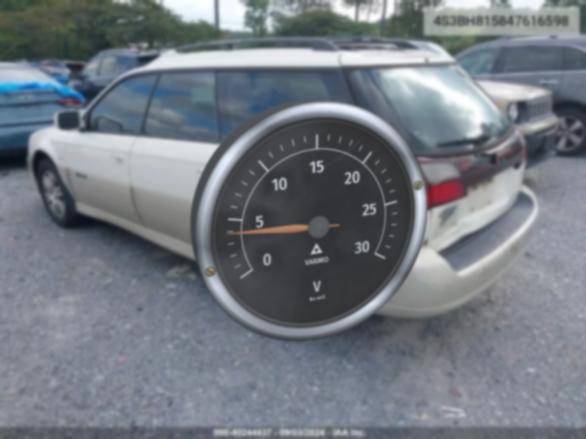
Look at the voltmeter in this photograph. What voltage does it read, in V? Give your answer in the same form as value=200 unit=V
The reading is value=4 unit=V
